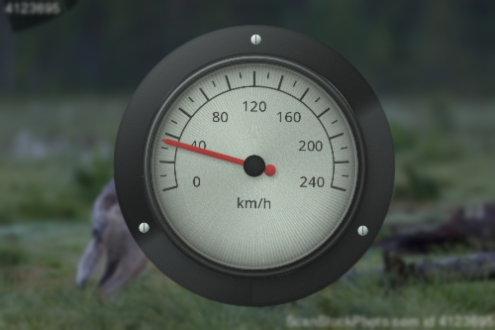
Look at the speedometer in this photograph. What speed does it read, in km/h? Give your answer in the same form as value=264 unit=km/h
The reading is value=35 unit=km/h
